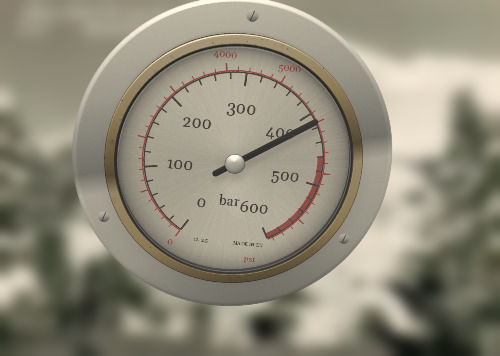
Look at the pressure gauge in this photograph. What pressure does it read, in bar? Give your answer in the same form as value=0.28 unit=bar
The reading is value=410 unit=bar
